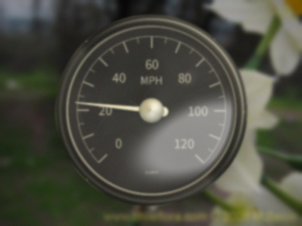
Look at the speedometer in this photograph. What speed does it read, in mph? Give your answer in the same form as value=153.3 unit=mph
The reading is value=22.5 unit=mph
